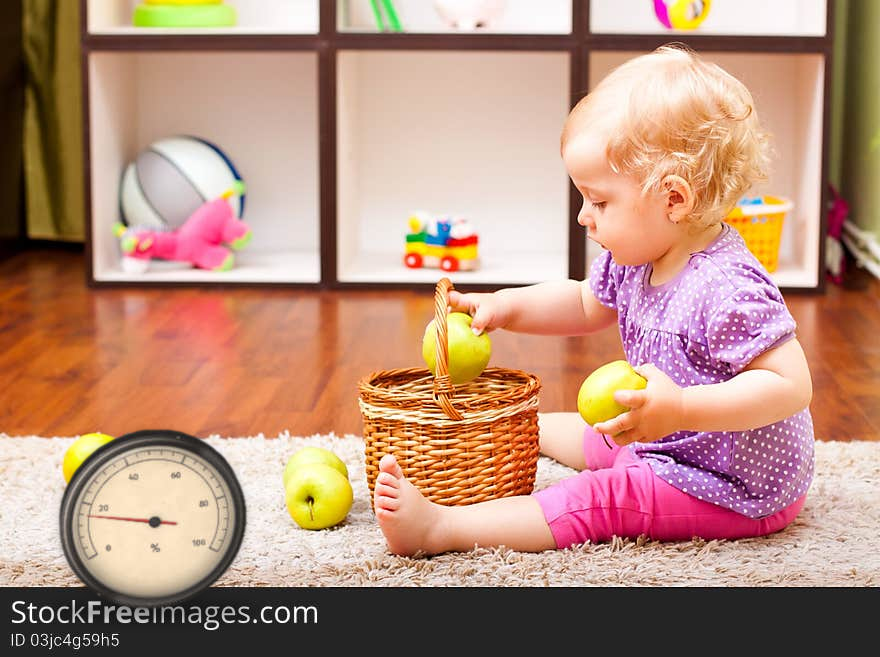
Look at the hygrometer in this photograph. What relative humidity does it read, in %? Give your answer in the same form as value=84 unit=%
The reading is value=16 unit=%
